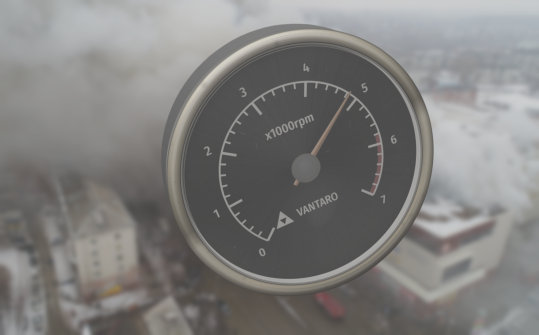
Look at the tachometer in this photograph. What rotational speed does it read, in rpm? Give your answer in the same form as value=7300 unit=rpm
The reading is value=4800 unit=rpm
